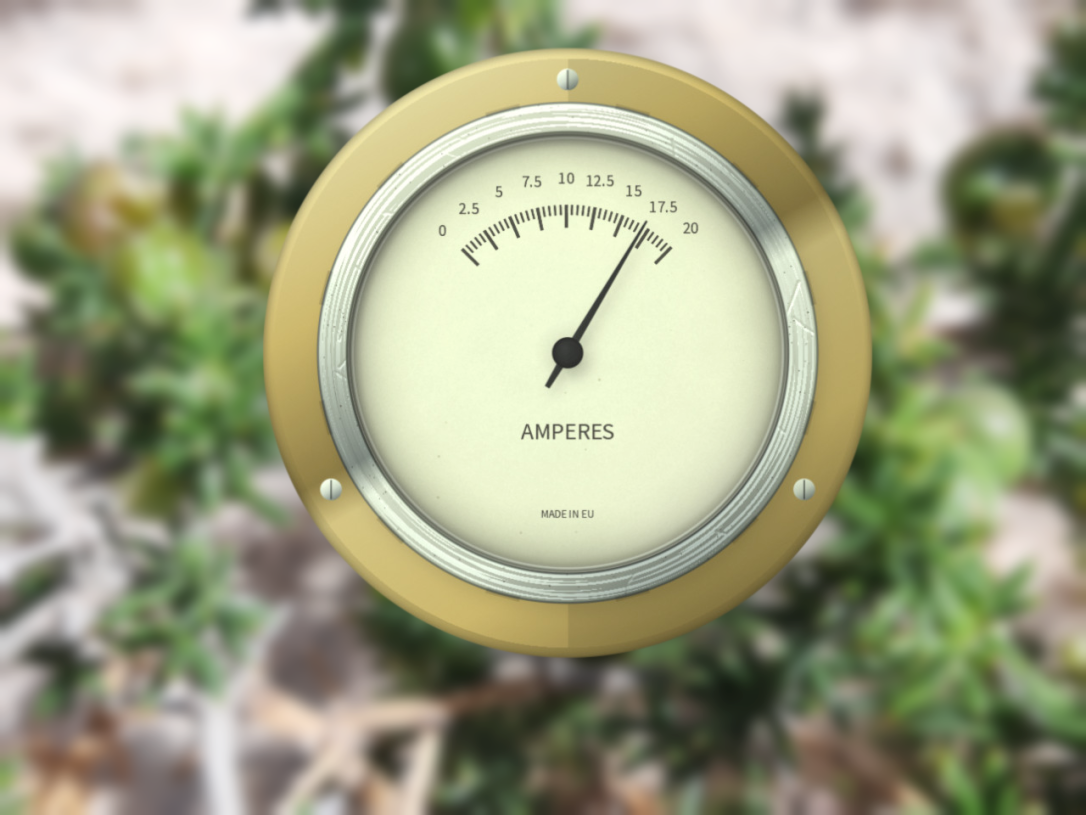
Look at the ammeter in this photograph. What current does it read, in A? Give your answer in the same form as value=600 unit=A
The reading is value=17 unit=A
